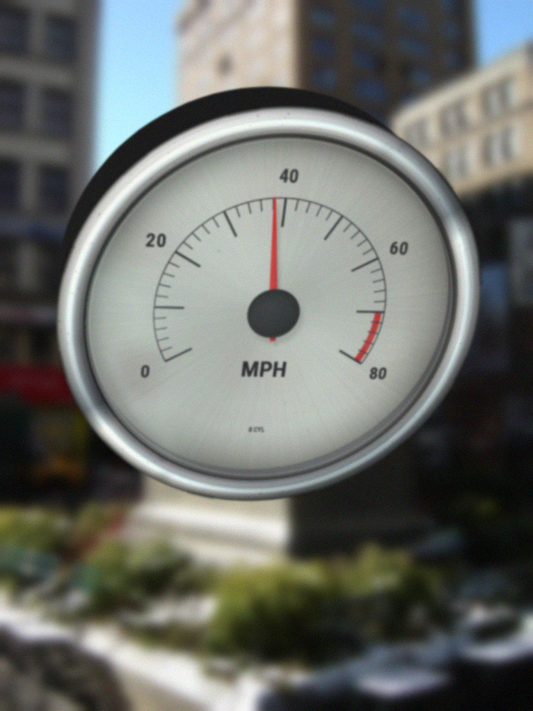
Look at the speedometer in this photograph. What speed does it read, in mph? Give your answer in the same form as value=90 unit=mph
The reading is value=38 unit=mph
